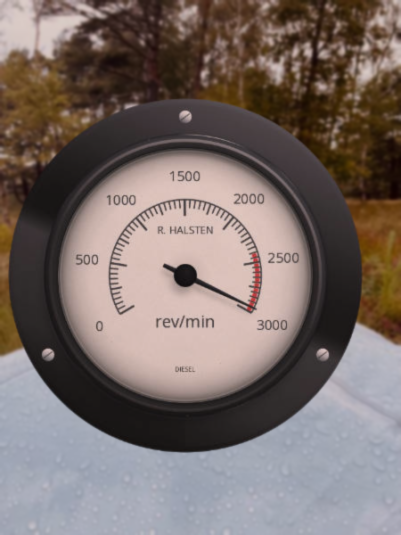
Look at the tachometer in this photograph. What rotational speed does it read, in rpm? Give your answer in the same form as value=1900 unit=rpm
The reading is value=2950 unit=rpm
